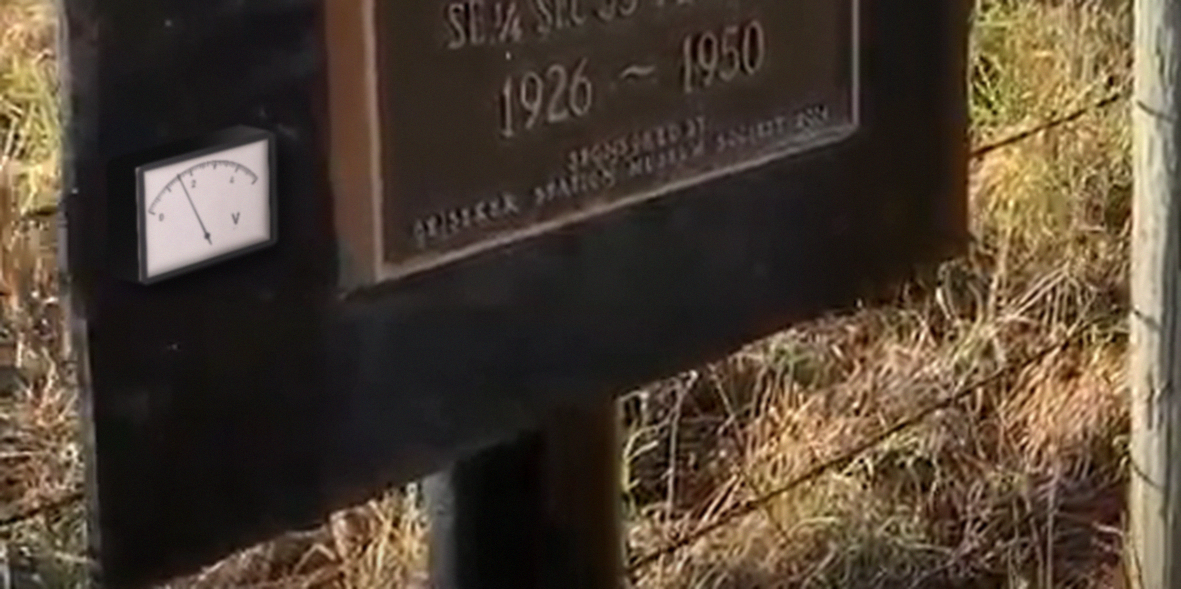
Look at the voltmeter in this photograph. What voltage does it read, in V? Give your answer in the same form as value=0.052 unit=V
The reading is value=1.5 unit=V
